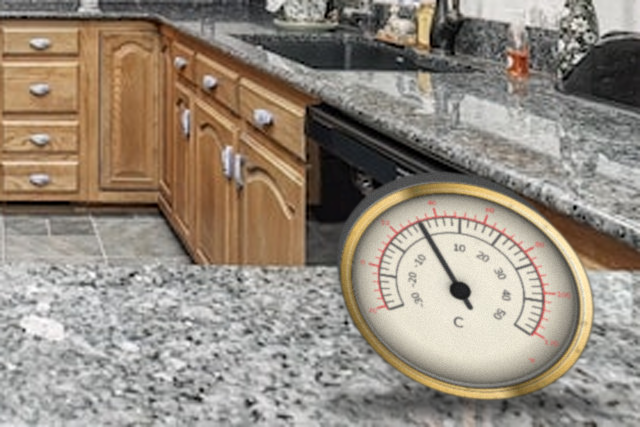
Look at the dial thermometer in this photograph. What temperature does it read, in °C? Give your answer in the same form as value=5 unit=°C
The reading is value=0 unit=°C
